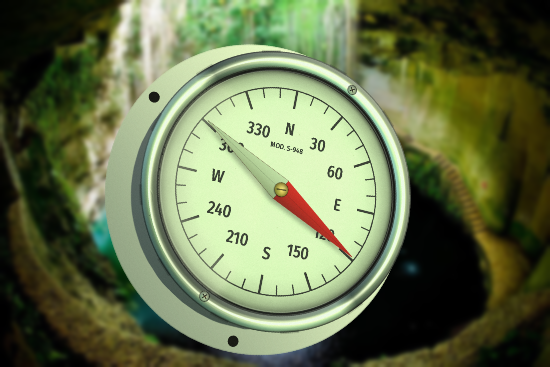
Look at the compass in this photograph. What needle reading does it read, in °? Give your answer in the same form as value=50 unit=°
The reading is value=120 unit=°
